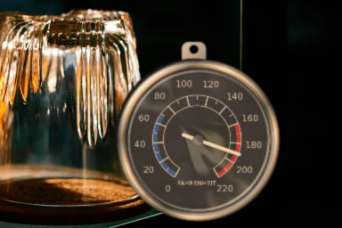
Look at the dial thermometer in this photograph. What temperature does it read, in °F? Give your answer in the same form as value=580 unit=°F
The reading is value=190 unit=°F
